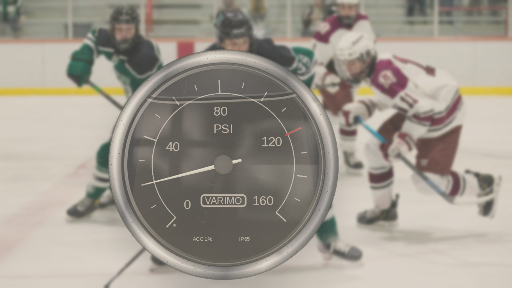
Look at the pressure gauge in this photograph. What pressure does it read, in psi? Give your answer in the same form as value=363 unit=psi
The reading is value=20 unit=psi
